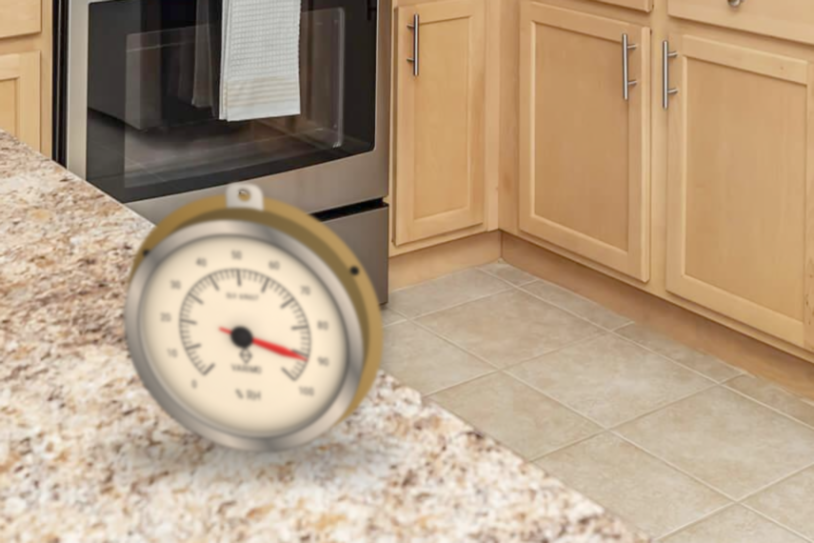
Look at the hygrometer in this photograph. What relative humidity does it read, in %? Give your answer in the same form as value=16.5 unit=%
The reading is value=90 unit=%
